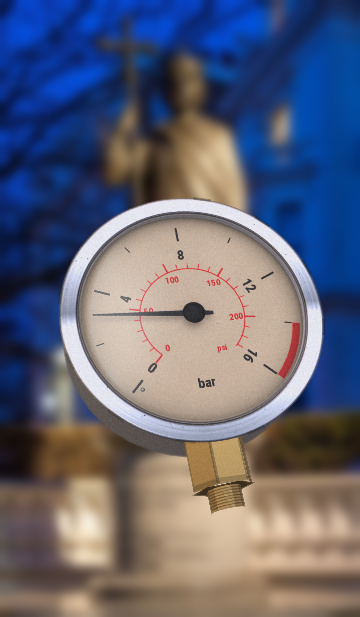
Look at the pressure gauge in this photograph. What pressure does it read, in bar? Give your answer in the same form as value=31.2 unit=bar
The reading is value=3 unit=bar
